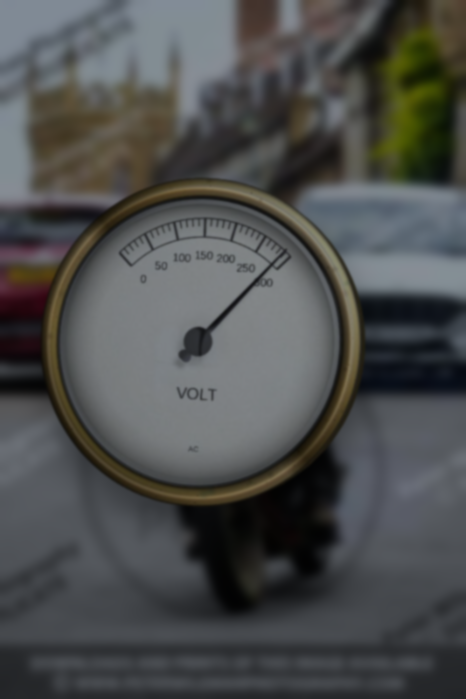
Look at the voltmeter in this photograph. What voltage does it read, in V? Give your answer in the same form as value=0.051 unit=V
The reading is value=290 unit=V
